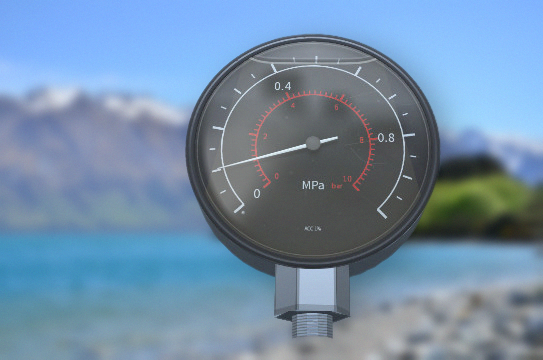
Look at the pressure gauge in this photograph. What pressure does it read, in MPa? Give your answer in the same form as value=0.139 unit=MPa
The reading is value=0.1 unit=MPa
